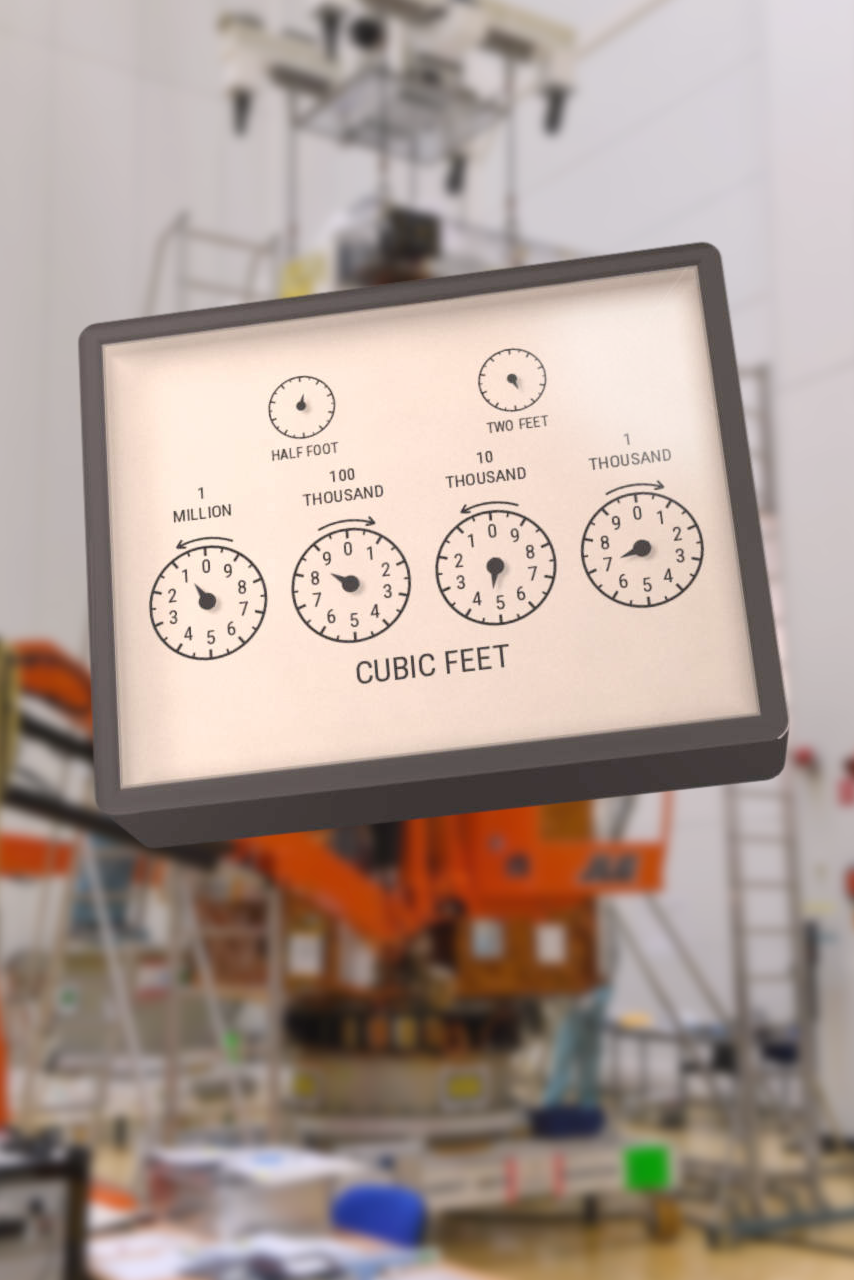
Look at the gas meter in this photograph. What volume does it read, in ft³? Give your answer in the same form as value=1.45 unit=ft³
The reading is value=84700 unit=ft³
